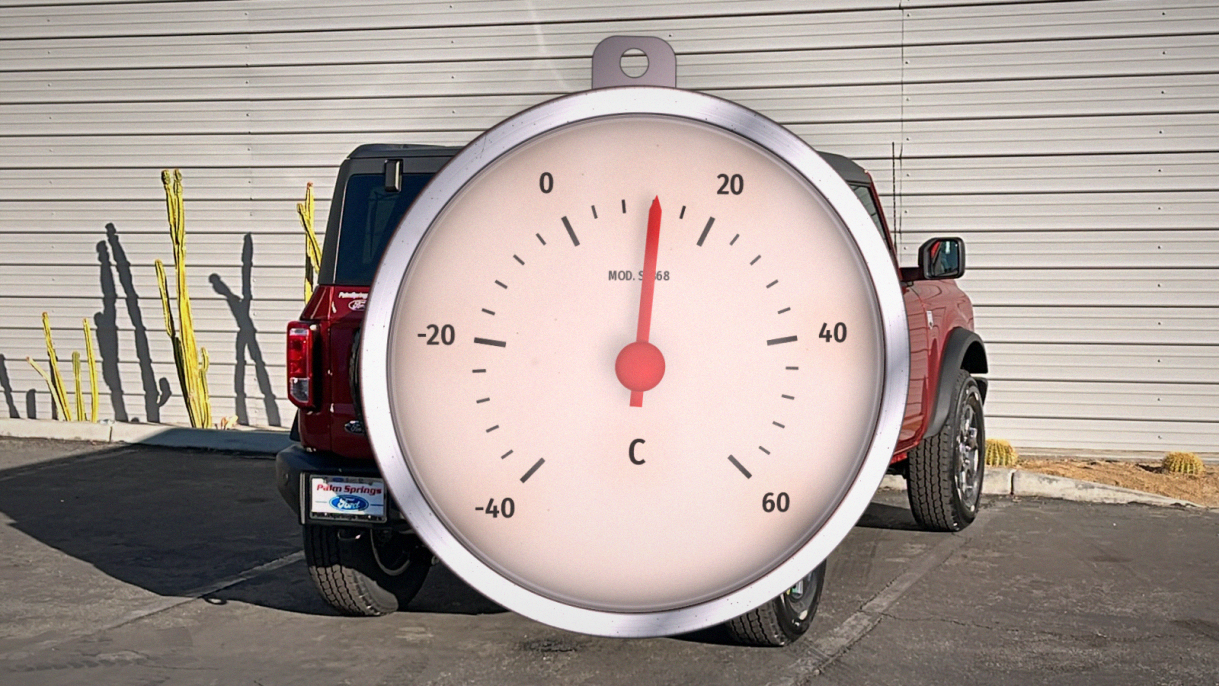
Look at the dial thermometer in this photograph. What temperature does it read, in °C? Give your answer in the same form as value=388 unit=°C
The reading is value=12 unit=°C
